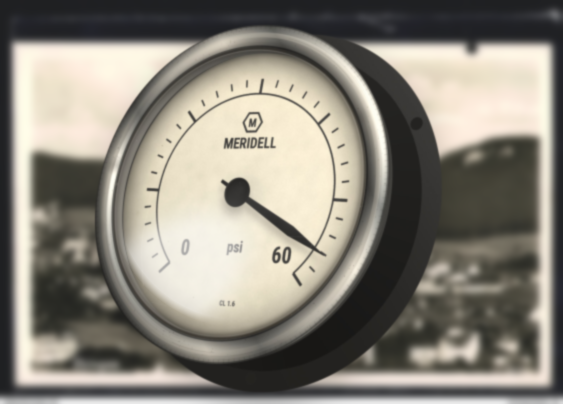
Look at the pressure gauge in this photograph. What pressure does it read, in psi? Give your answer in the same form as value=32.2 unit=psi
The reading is value=56 unit=psi
